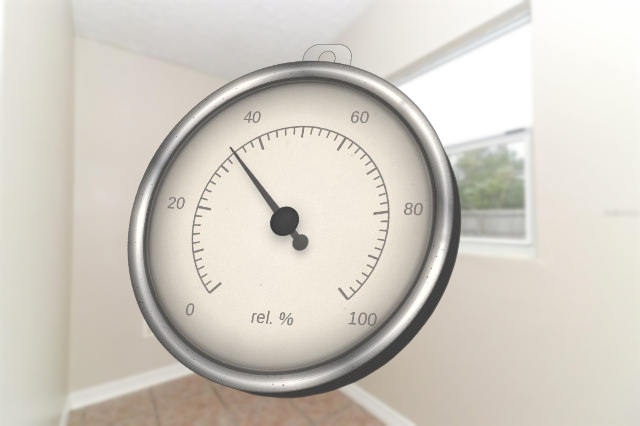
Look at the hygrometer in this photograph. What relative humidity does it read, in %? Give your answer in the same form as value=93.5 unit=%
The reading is value=34 unit=%
